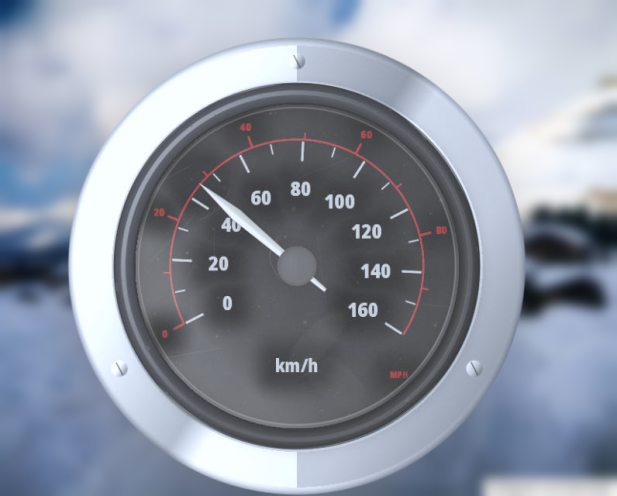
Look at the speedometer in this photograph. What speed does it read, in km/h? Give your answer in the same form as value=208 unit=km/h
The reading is value=45 unit=km/h
